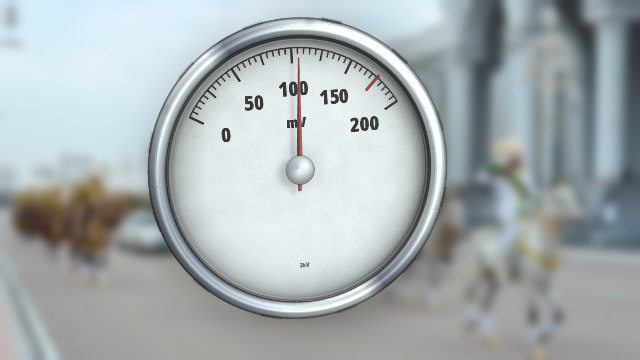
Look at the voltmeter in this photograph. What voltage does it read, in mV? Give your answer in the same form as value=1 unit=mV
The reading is value=105 unit=mV
